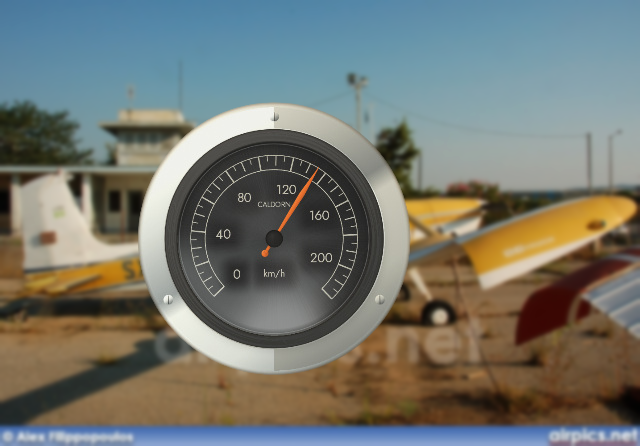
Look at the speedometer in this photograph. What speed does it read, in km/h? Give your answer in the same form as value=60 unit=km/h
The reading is value=135 unit=km/h
